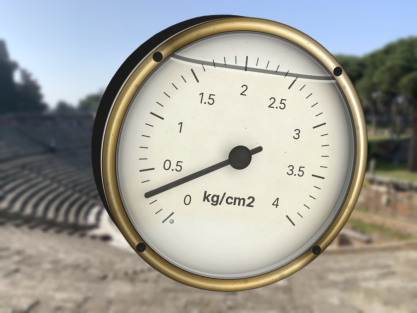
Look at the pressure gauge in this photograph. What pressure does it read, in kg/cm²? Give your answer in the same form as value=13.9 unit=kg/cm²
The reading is value=0.3 unit=kg/cm²
